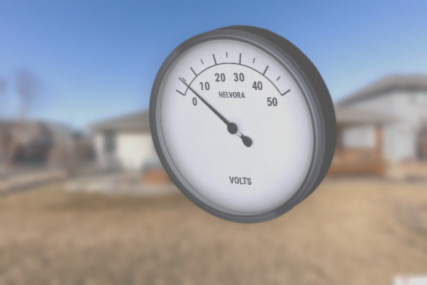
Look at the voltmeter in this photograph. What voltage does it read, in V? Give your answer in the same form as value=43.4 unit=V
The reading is value=5 unit=V
